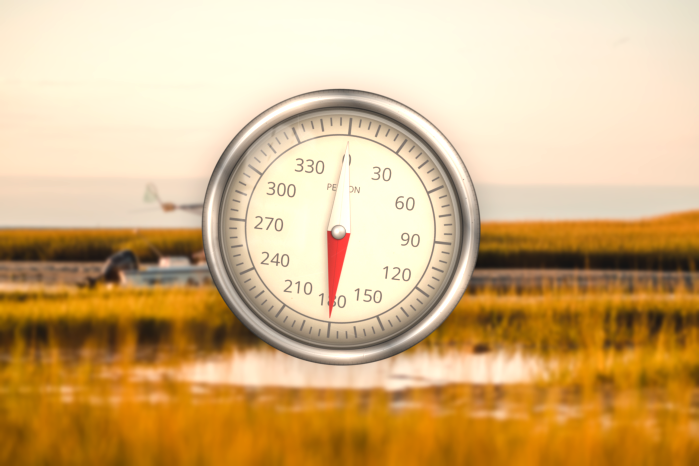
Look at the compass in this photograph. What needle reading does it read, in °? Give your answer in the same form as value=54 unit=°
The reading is value=180 unit=°
